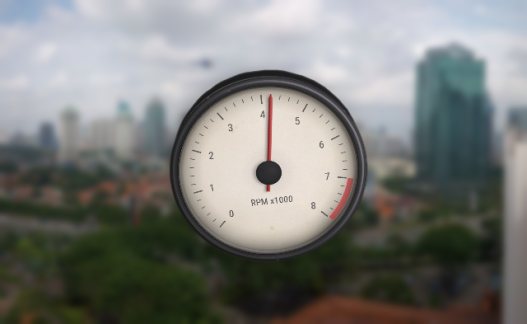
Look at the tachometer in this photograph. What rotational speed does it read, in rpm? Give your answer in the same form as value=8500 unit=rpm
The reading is value=4200 unit=rpm
